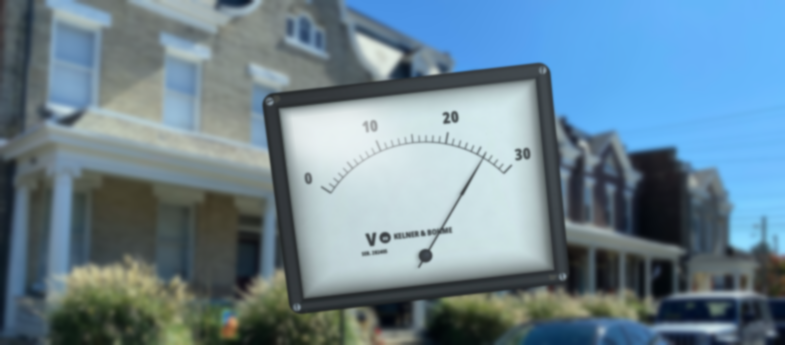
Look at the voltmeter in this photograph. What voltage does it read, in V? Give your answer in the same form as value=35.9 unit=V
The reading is value=26 unit=V
